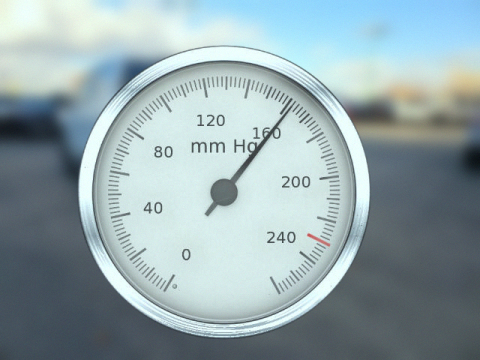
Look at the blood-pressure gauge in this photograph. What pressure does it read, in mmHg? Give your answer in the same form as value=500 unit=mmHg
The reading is value=162 unit=mmHg
